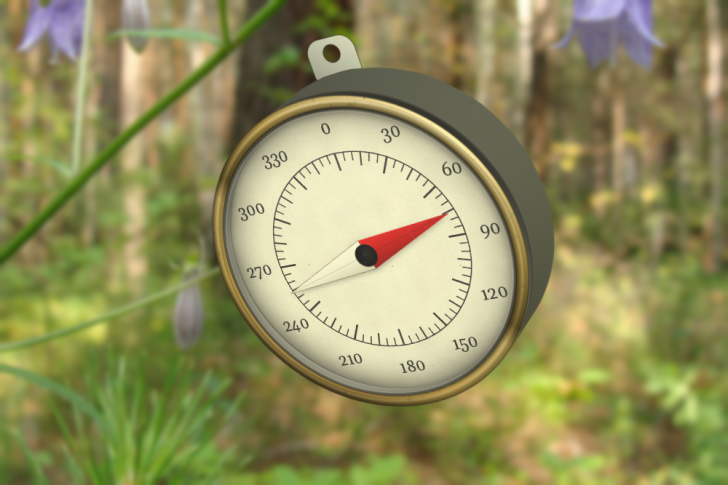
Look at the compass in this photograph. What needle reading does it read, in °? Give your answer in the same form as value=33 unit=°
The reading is value=75 unit=°
